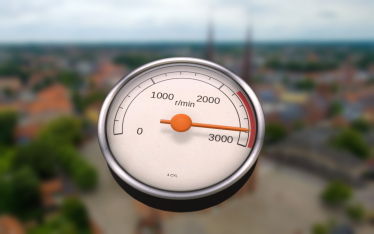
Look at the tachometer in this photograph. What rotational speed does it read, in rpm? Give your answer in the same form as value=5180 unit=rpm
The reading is value=2800 unit=rpm
